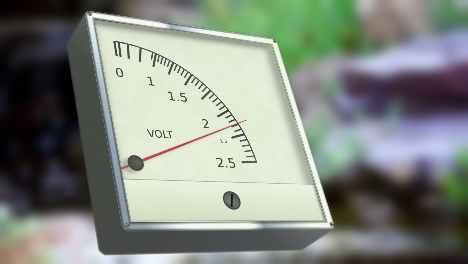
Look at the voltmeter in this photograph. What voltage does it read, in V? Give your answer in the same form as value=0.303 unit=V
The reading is value=2.15 unit=V
